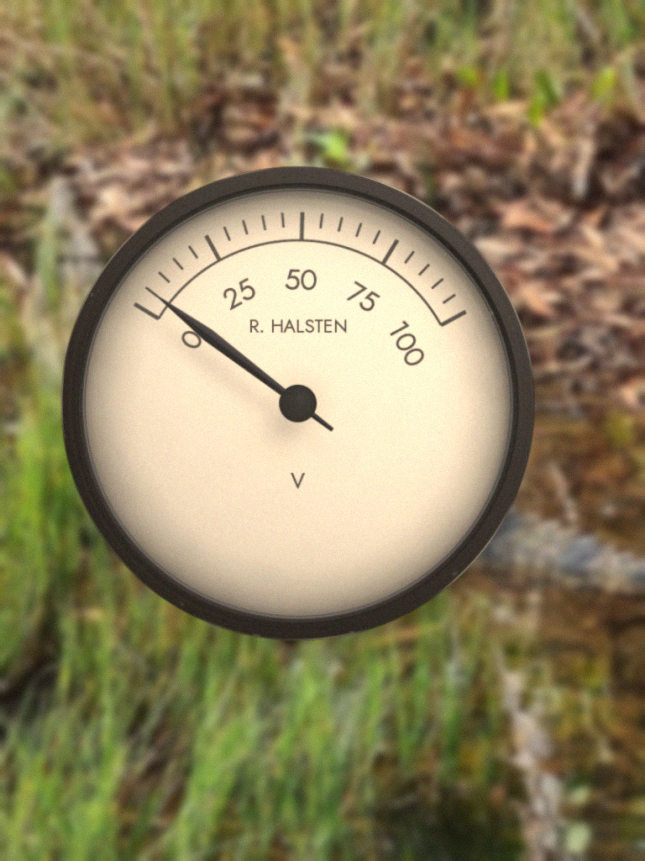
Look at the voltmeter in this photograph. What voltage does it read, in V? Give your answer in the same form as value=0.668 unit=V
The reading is value=5 unit=V
